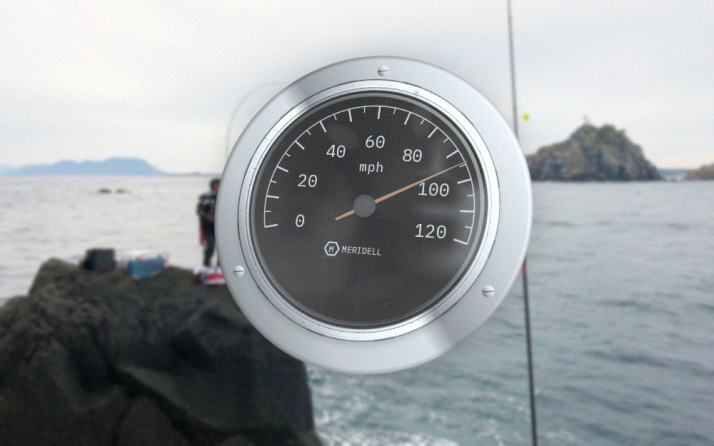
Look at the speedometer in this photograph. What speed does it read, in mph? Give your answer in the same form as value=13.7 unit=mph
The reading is value=95 unit=mph
